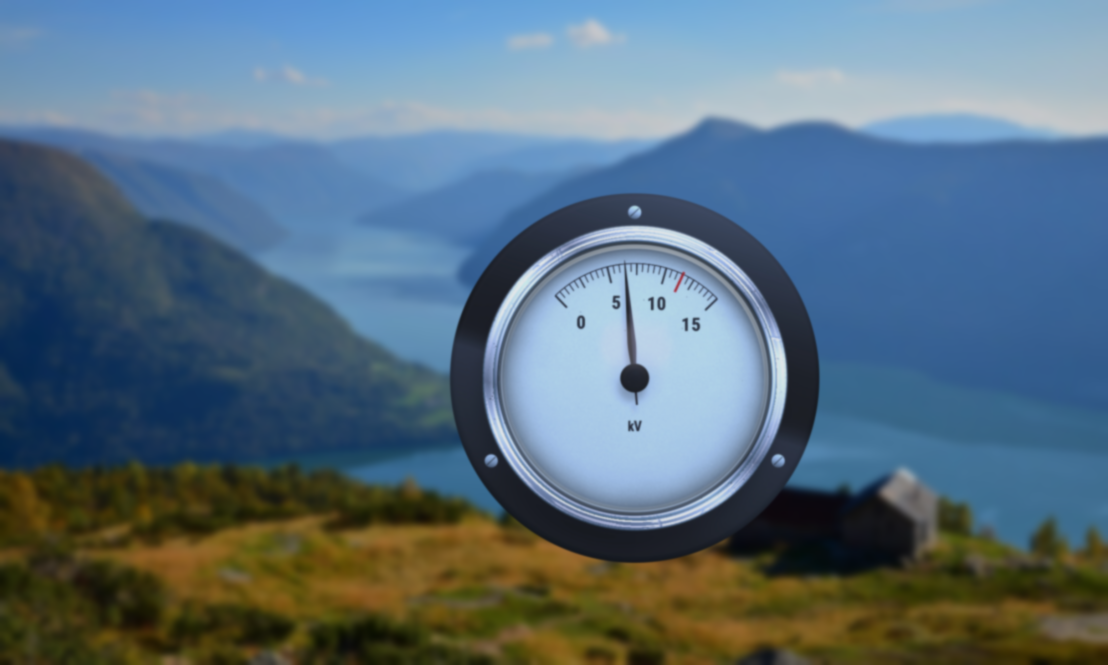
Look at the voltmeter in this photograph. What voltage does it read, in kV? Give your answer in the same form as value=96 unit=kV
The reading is value=6.5 unit=kV
